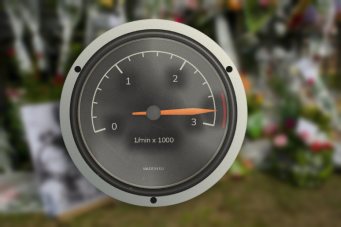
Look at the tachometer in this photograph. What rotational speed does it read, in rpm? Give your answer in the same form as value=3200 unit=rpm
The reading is value=2800 unit=rpm
